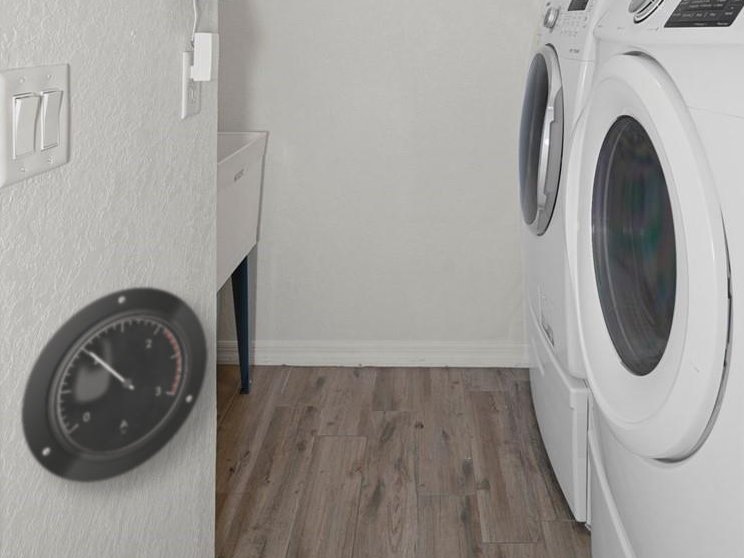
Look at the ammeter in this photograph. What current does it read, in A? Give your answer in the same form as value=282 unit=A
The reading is value=1 unit=A
